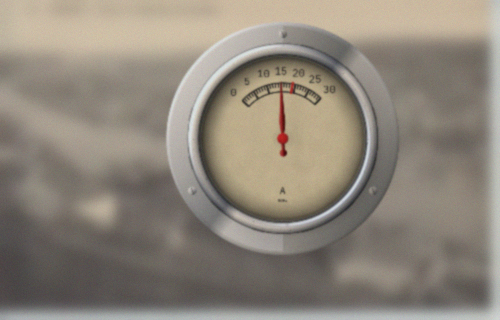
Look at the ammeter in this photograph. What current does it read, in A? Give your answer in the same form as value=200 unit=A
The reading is value=15 unit=A
